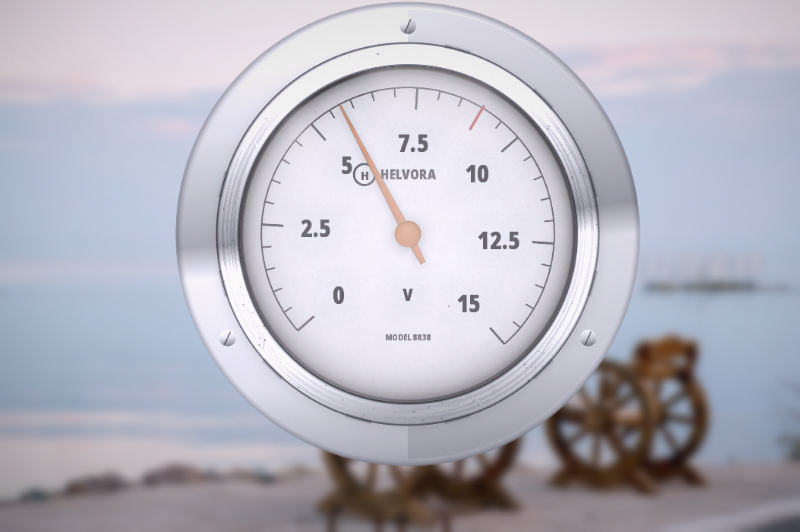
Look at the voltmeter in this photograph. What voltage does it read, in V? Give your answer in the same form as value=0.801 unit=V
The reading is value=5.75 unit=V
